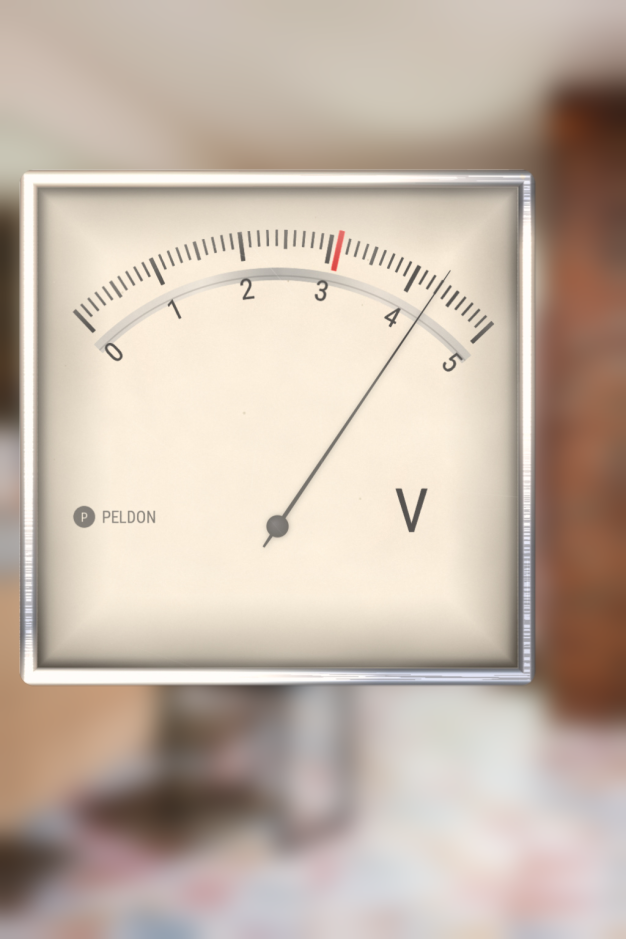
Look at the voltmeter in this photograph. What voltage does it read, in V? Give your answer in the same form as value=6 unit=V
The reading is value=4.3 unit=V
